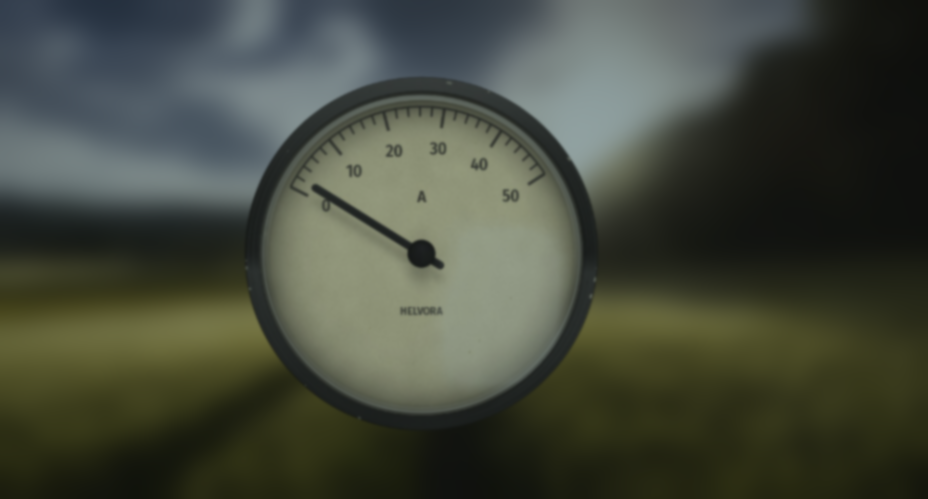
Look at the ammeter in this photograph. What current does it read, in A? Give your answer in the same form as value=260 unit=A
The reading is value=2 unit=A
